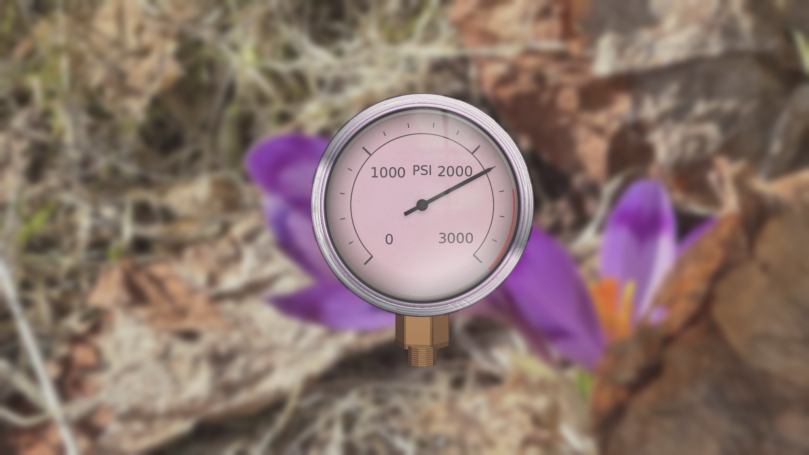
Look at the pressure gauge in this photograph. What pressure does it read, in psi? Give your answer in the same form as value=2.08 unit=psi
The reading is value=2200 unit=psi
